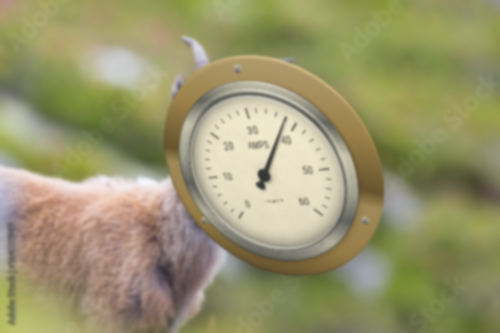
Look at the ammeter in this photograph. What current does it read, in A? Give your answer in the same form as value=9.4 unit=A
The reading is value=38 unit=A
